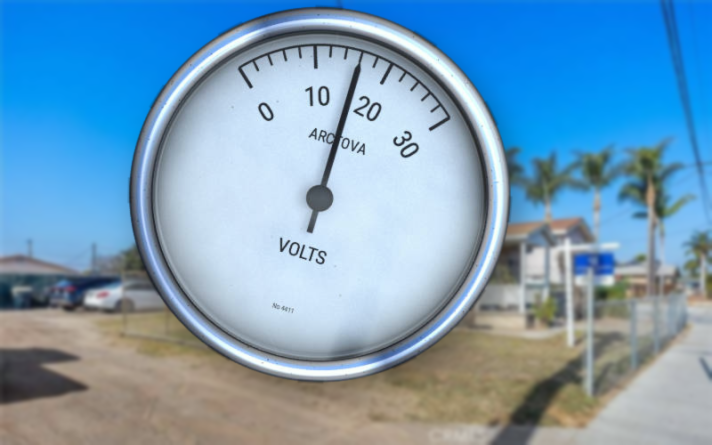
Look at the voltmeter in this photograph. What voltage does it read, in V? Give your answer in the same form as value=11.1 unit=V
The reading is value=16 unit=V
